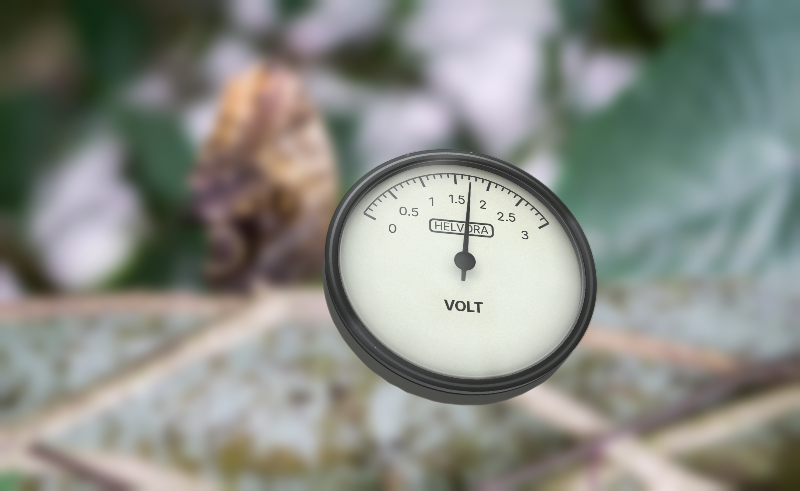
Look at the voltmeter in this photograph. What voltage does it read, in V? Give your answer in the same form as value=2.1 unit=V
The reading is value=1.7 unit=V
